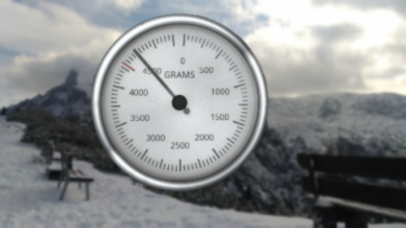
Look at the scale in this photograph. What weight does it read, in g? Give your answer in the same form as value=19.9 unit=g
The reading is value=4500 unit=g
